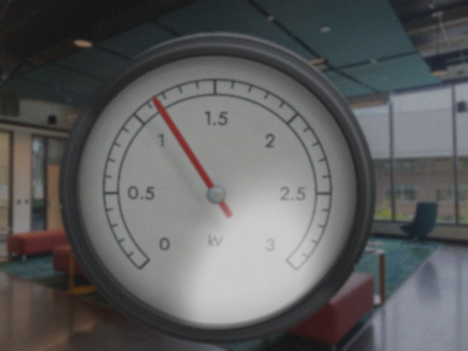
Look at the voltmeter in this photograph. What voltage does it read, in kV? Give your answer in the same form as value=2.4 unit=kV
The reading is value=1.15 unit=kV
